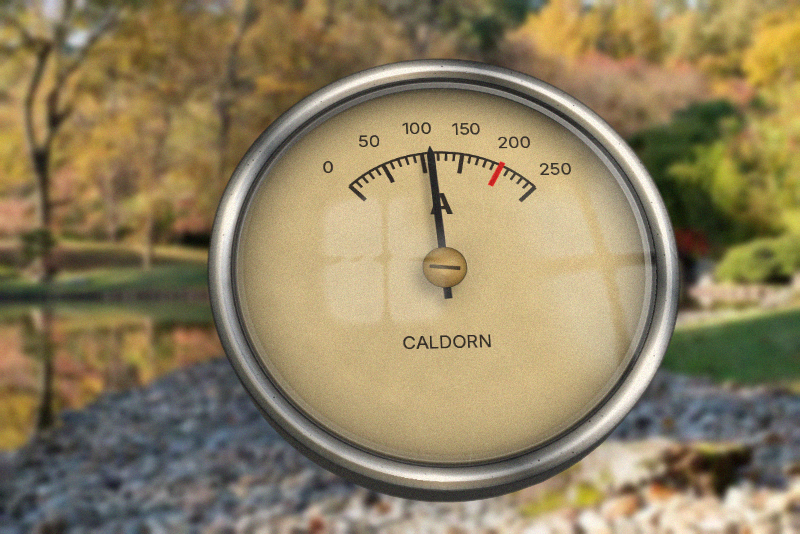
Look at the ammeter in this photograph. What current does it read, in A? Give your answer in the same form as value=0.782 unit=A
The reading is value=110 unit=A
